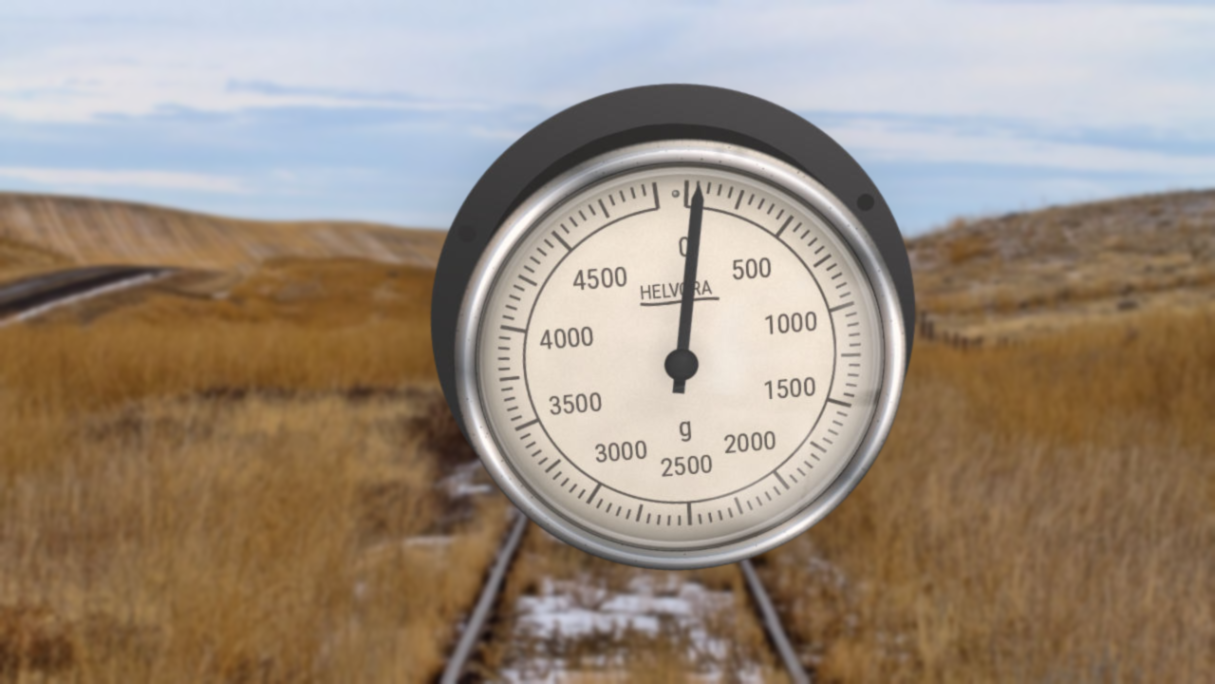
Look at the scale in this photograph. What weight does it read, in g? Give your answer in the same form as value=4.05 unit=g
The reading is value=50 unit=g
